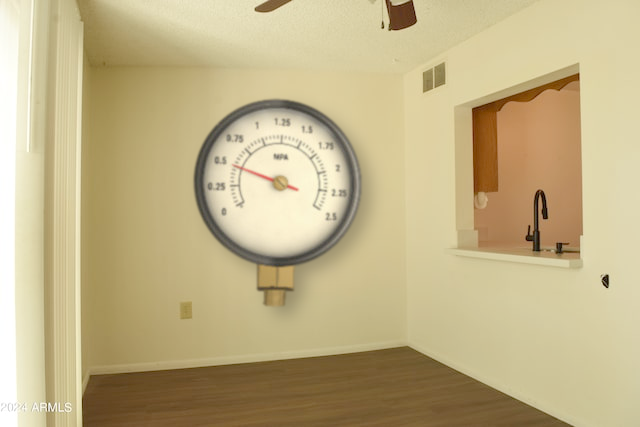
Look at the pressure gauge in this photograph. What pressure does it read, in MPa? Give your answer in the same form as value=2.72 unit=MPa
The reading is value=0.5 unit=MPa
